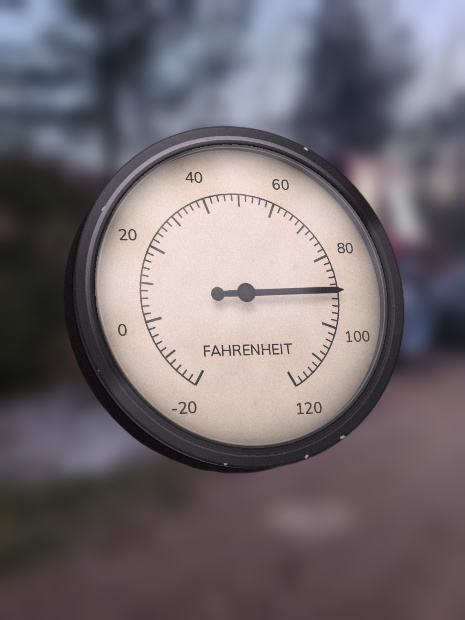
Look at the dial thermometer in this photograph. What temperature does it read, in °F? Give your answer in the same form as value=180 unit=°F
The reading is value=90 unit=°F
